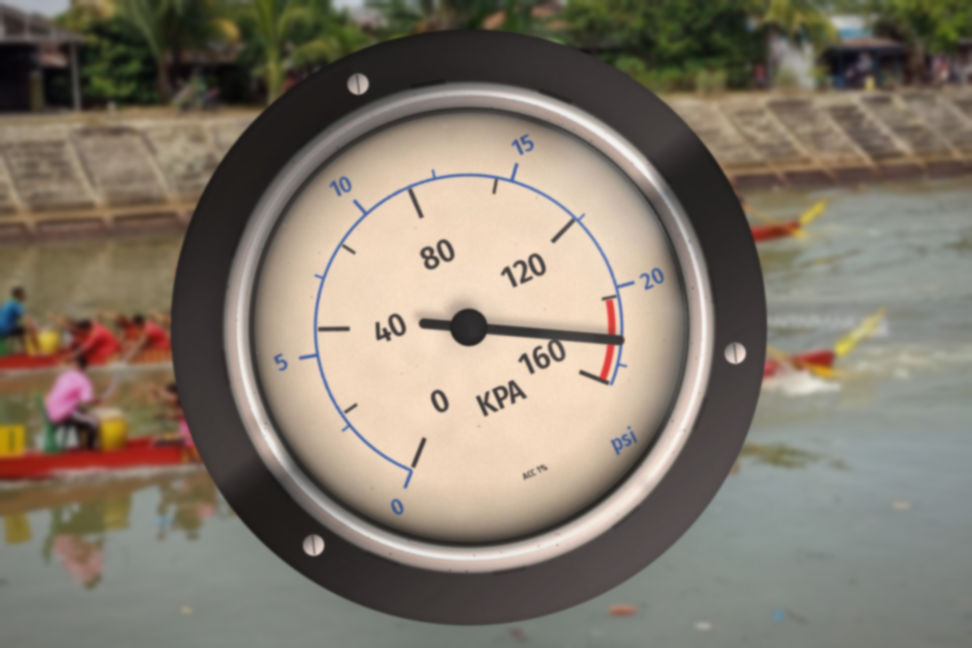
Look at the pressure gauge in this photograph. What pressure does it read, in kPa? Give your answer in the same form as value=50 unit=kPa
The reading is value=150 unit=kPa
